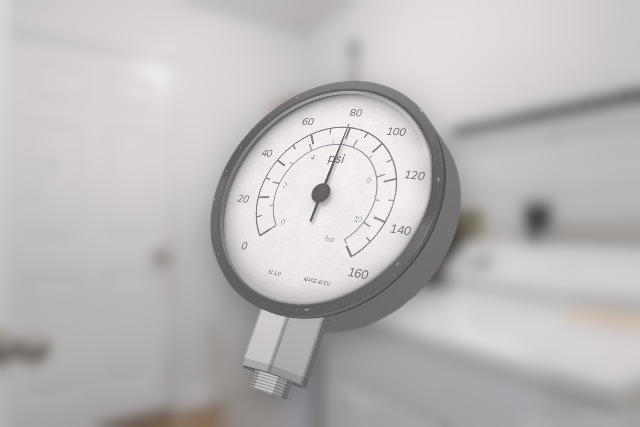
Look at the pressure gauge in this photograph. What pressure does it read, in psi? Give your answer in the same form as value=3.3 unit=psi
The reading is value=80 unit=psi
